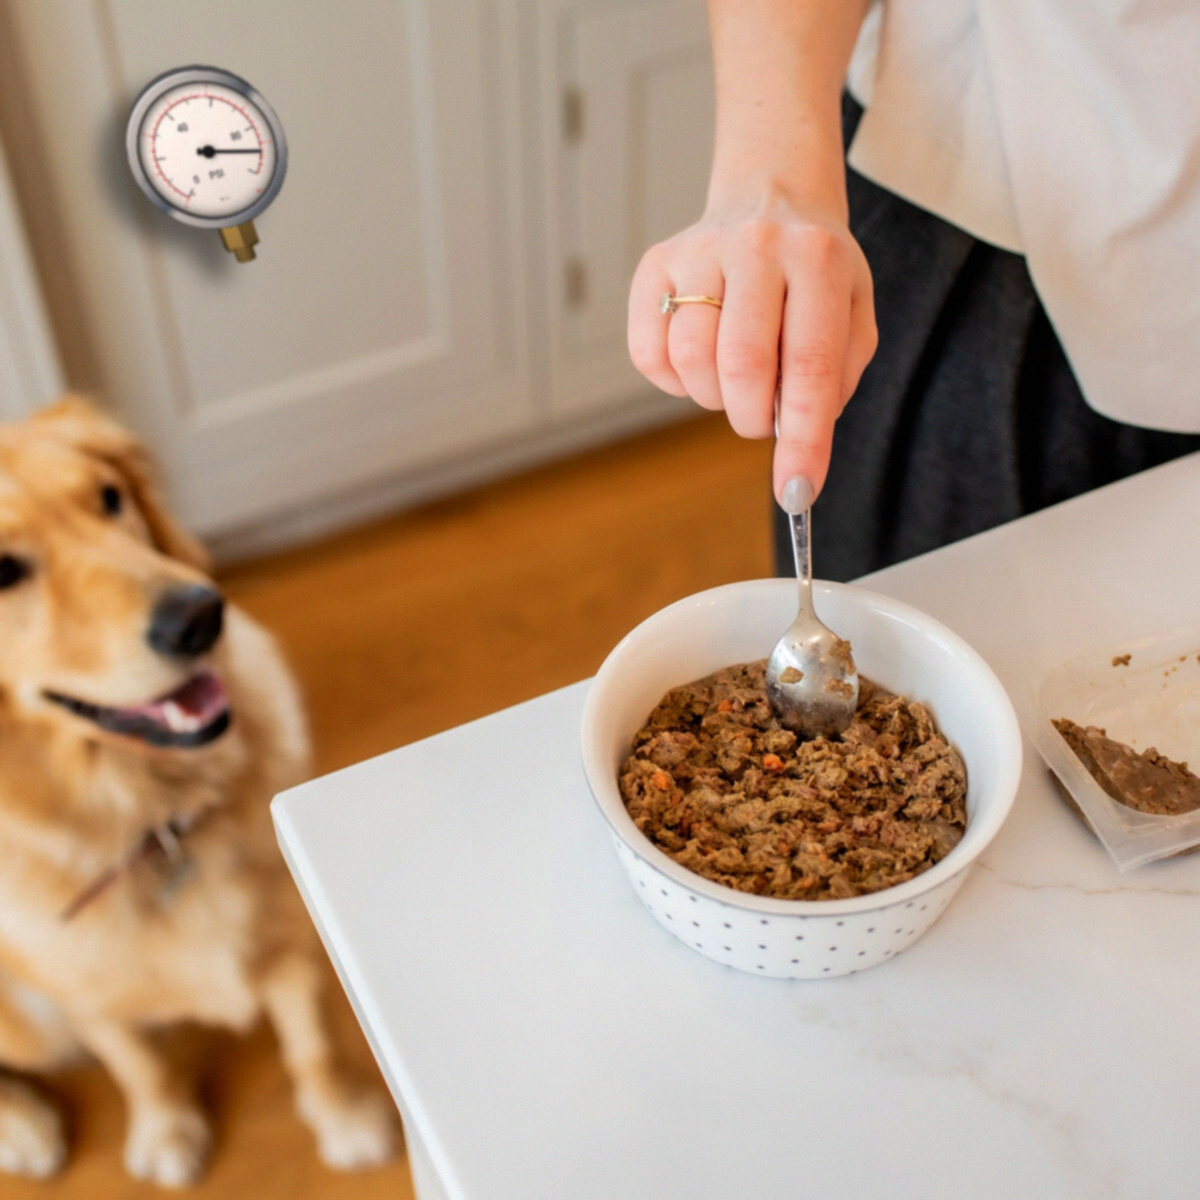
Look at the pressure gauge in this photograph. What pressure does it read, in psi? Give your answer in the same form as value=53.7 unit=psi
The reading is value=90 unit=psi
